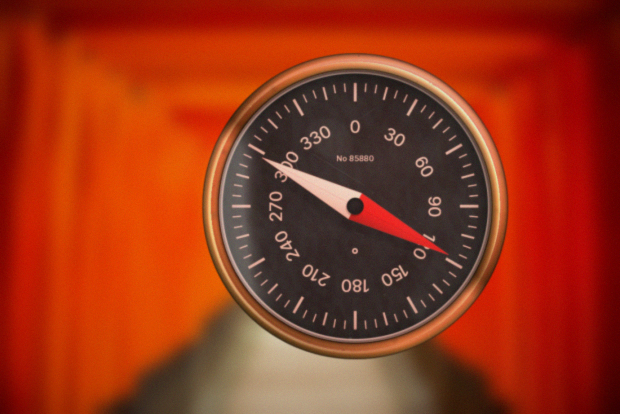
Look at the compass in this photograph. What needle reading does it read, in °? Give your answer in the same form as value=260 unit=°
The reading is value=117.5 unit=°
